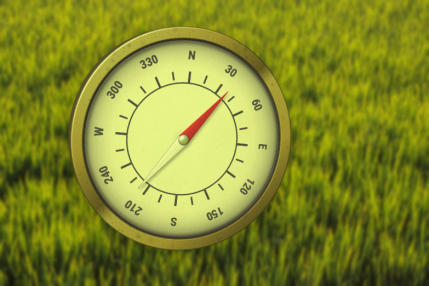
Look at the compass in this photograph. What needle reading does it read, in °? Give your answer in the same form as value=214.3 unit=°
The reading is value=37.5 unit=°
